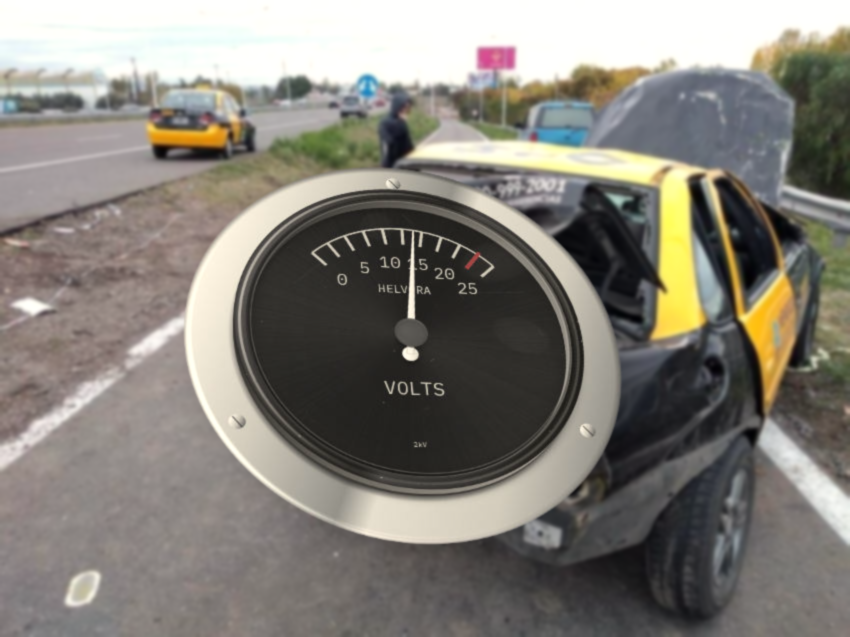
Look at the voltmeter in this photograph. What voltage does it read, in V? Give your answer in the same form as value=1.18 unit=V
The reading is value=13.75 unit=V
